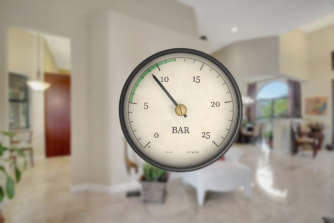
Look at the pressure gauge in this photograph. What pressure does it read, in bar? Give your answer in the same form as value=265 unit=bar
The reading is value=9 unit=bar
